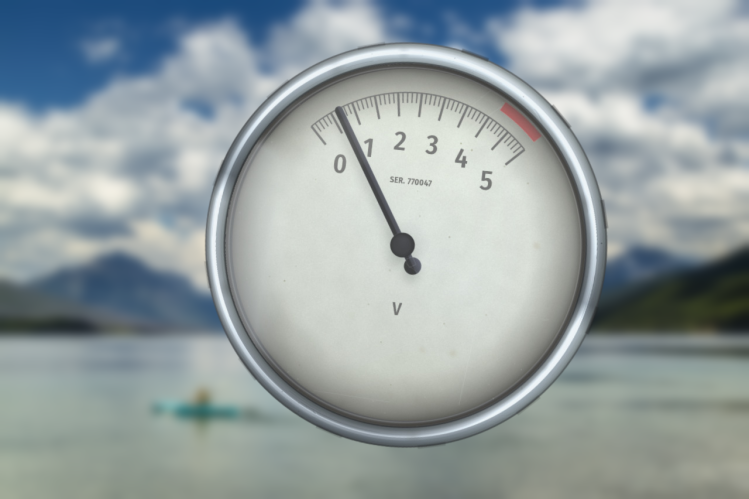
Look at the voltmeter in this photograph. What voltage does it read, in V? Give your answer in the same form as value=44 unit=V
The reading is value=0.7 unit=V
